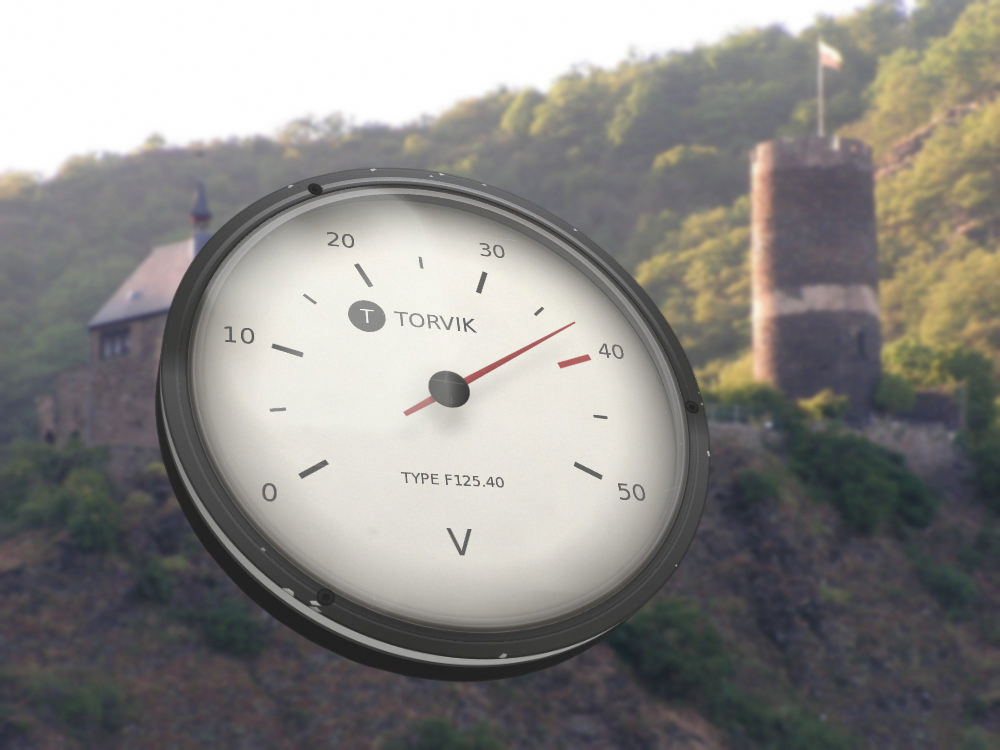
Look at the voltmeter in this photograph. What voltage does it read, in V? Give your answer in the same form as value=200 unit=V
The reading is value=37.5 unit=V
